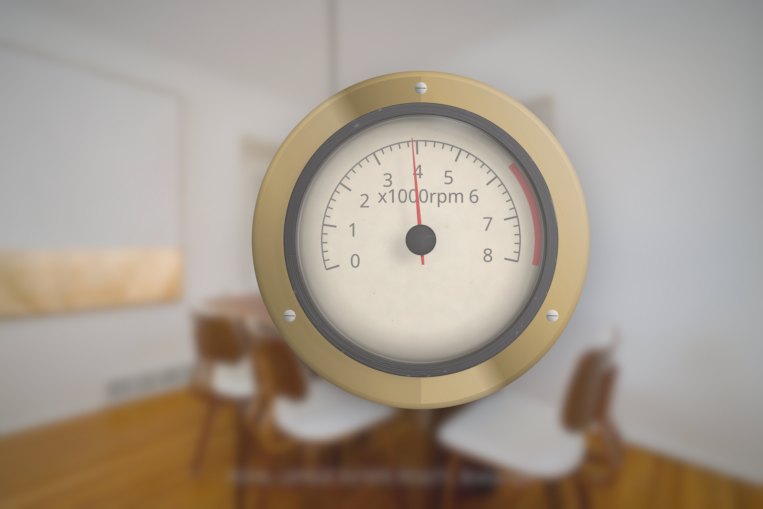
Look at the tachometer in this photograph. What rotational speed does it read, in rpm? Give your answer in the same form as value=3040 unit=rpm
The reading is value=3900 unit=rpm
